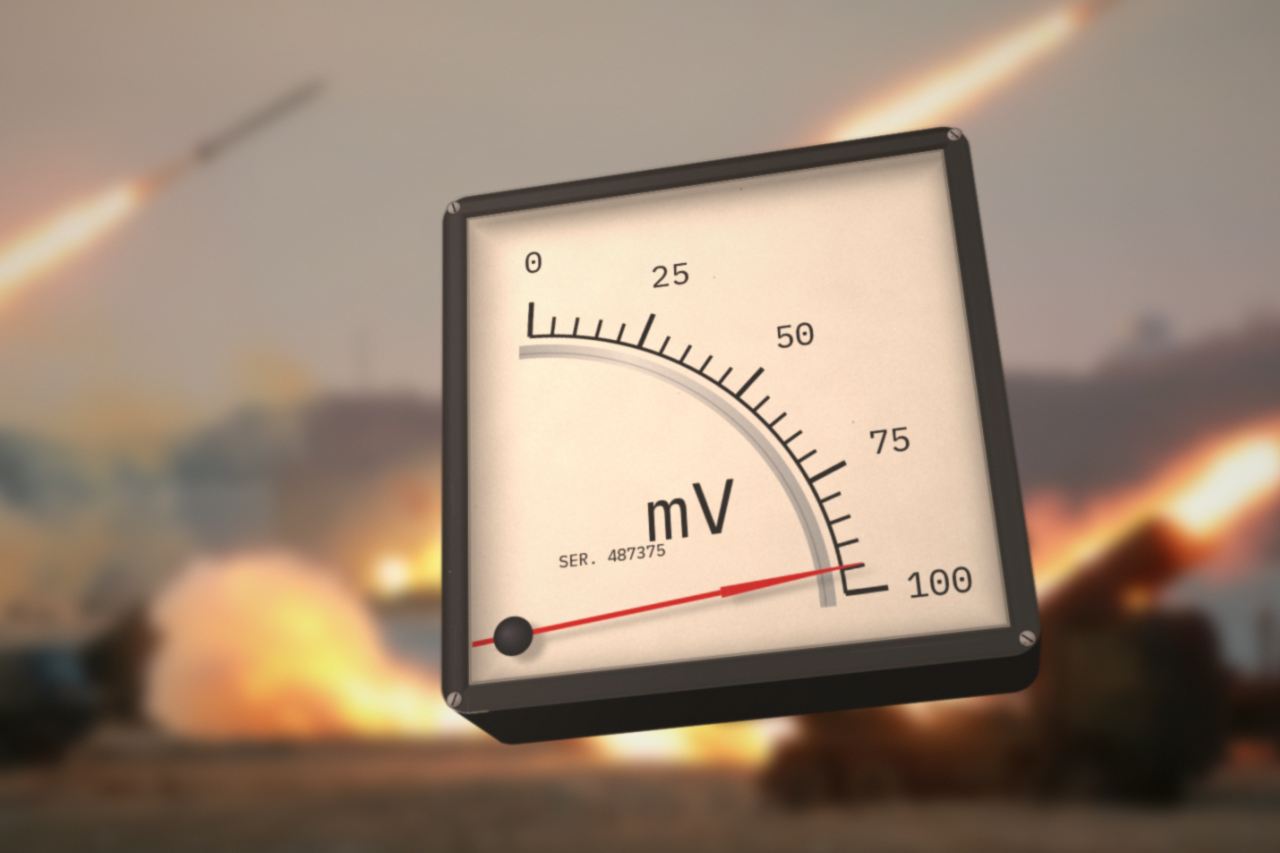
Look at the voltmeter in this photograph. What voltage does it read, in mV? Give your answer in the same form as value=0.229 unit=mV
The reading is value=95 unit=mV
